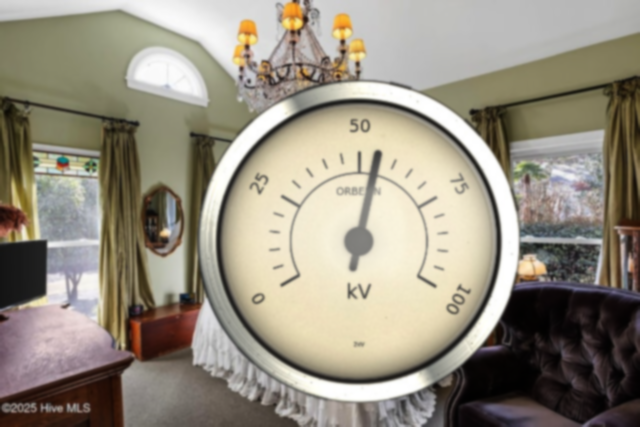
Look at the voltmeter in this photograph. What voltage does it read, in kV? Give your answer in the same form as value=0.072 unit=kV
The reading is value=55 unit=kV
